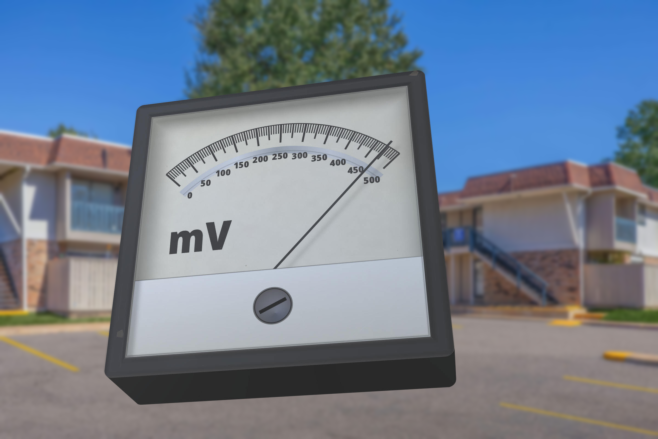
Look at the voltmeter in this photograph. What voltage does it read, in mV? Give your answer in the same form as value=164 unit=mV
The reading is value=475 unit=mV
